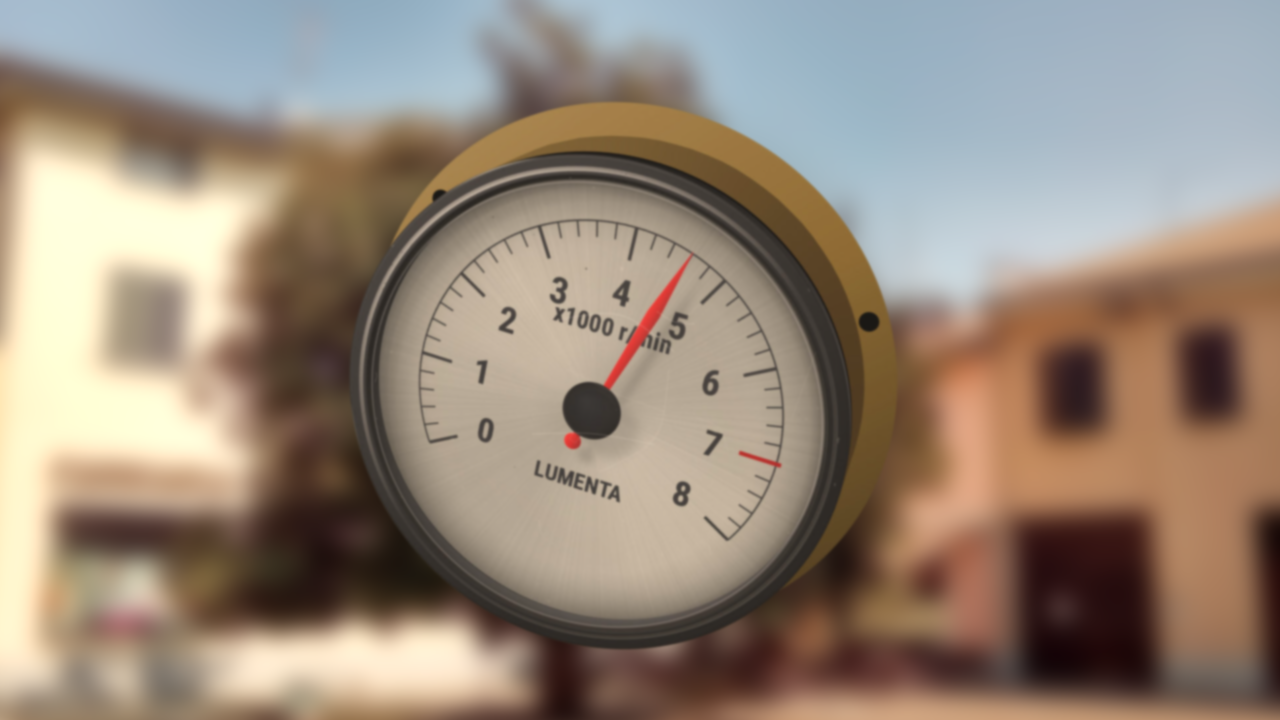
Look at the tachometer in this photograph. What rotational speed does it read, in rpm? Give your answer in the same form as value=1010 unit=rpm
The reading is value=4600 unit=rpm
